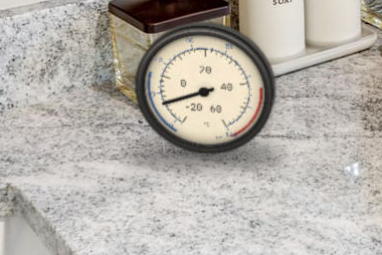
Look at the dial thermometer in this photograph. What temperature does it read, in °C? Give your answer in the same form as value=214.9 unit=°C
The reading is value=-10 unit=°C
